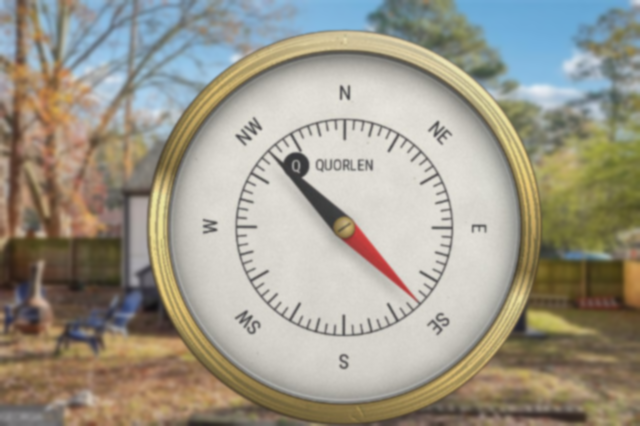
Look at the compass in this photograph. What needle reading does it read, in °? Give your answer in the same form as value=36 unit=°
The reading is value=135 unit=°
